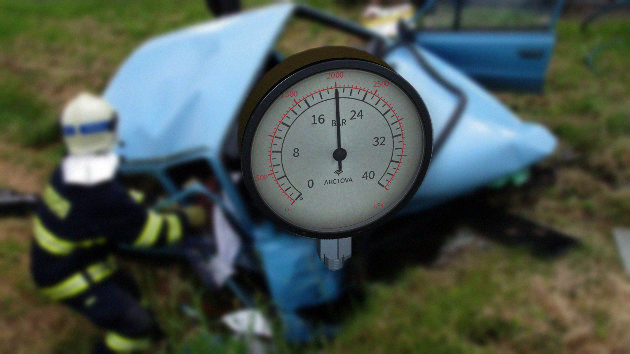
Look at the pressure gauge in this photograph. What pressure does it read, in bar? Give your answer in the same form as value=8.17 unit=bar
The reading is value=20 unit=bar
